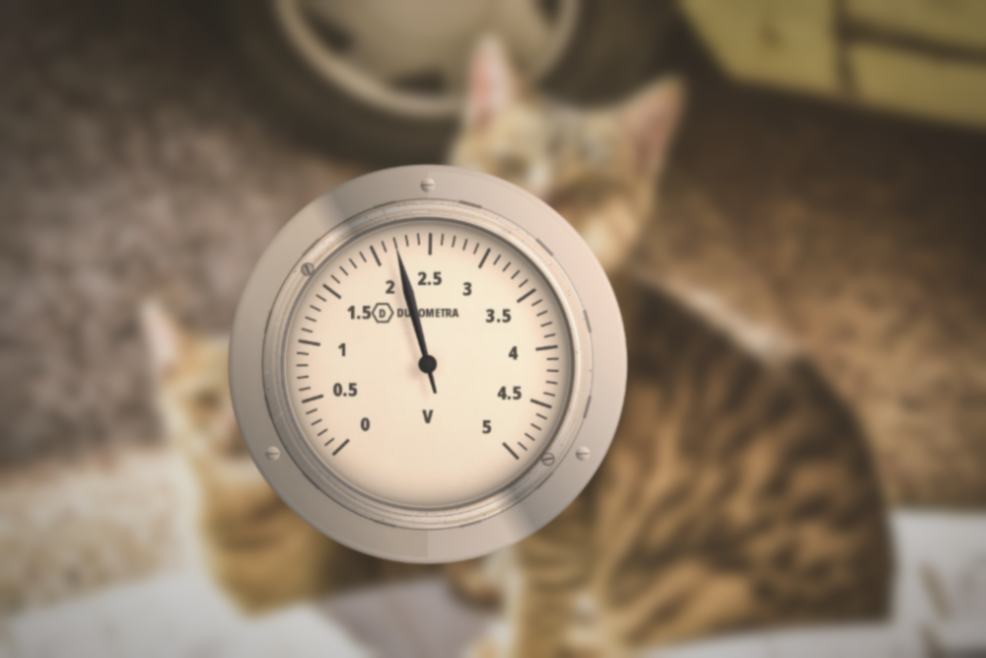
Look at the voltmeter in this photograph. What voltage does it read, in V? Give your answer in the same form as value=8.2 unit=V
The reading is value=2.2 unit=V
